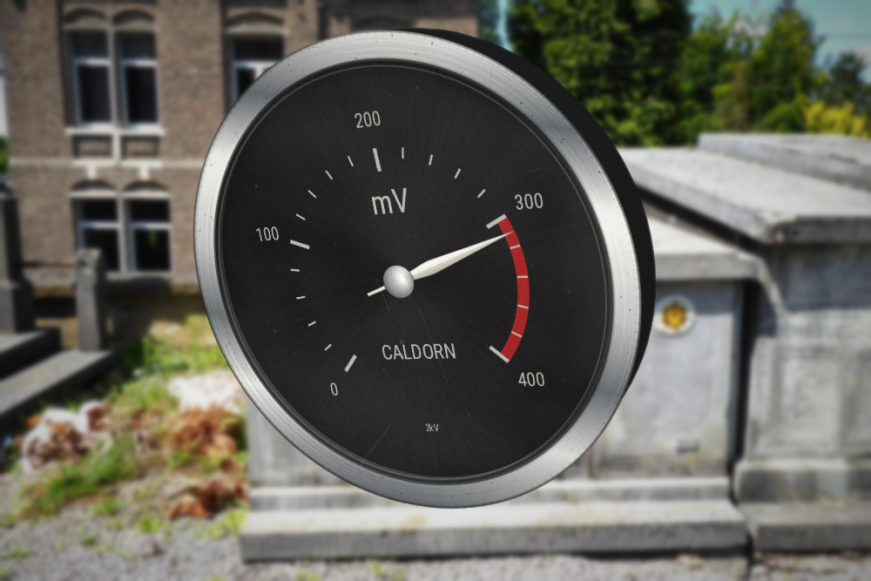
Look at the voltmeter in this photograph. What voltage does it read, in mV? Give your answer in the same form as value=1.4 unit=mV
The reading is value=310 unit=mV
